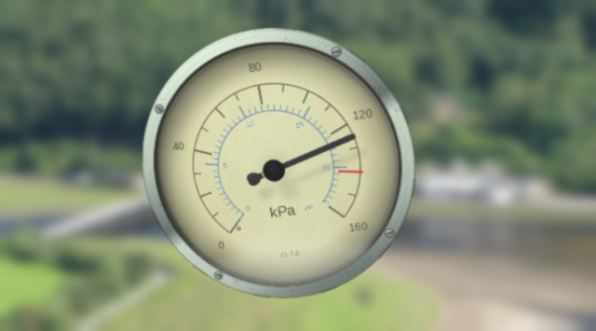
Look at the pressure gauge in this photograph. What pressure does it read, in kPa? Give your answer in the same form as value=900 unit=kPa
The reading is value=125 unit=kPa
